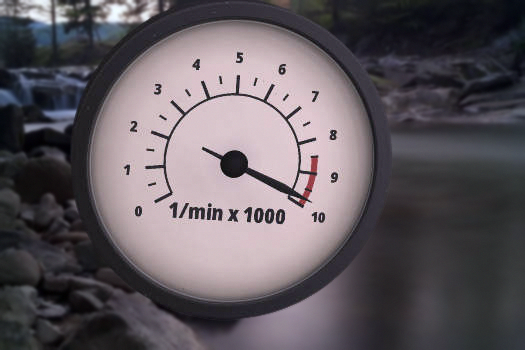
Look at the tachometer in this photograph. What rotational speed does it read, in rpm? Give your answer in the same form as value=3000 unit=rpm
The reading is value=9750 unit=rpm
